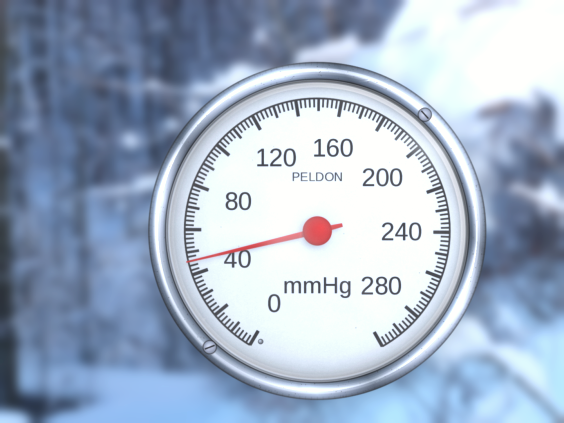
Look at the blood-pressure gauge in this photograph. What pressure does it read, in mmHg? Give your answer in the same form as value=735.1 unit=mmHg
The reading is value=46 unit=mmHg
